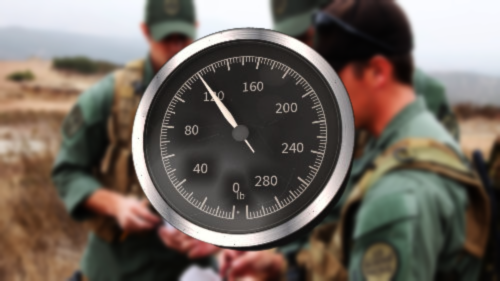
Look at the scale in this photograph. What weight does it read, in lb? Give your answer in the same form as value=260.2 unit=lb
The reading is value=120 unit=lb
